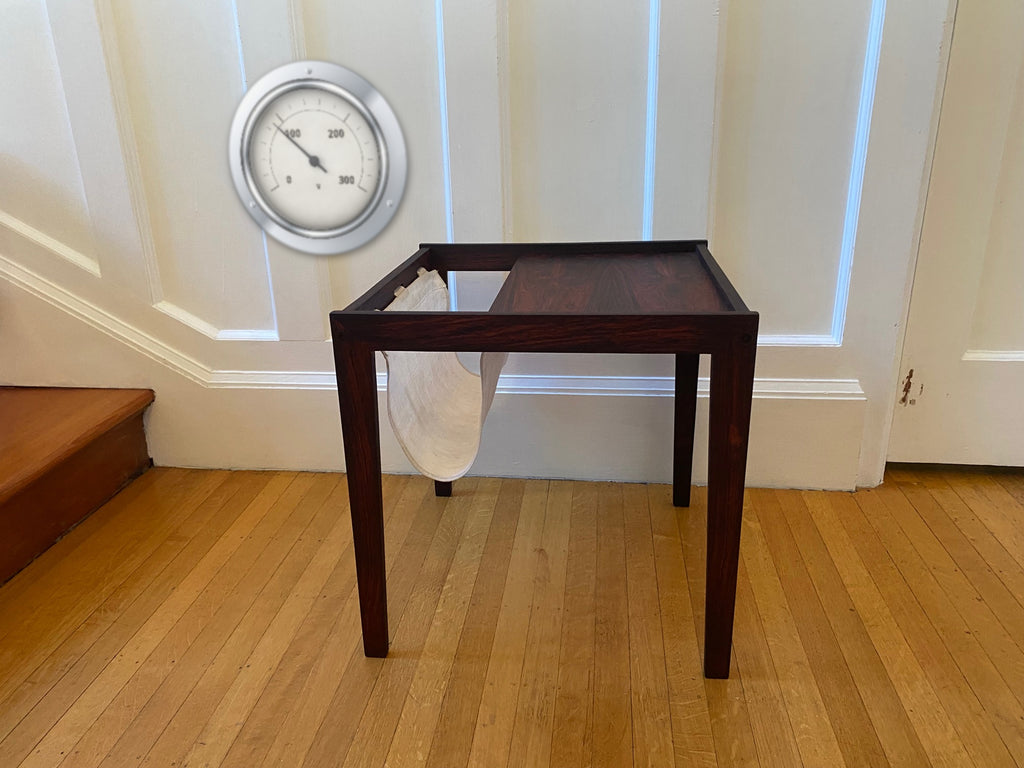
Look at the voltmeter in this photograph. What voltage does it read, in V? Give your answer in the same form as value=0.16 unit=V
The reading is value=90 unit=V
